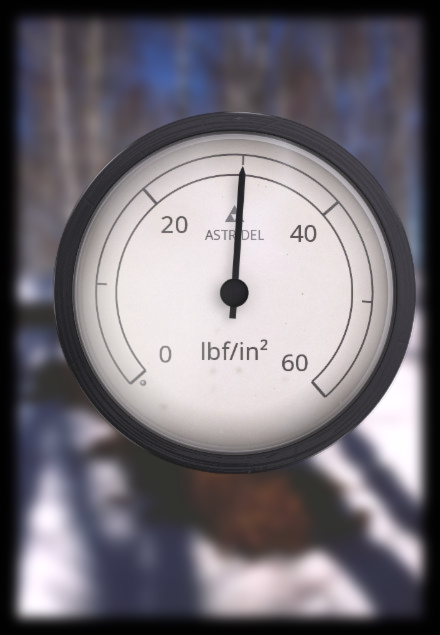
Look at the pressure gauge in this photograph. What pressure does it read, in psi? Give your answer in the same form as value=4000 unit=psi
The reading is value=30 unit=psi
